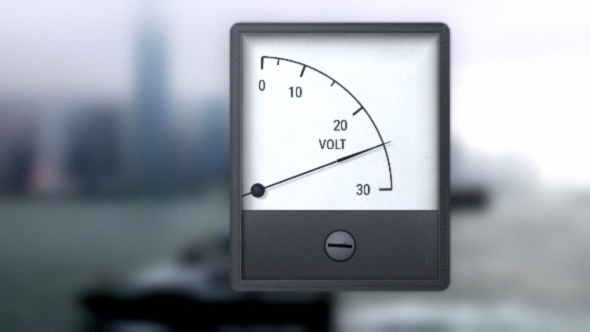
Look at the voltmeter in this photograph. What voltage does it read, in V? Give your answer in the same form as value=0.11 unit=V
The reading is value=25 unit=V
